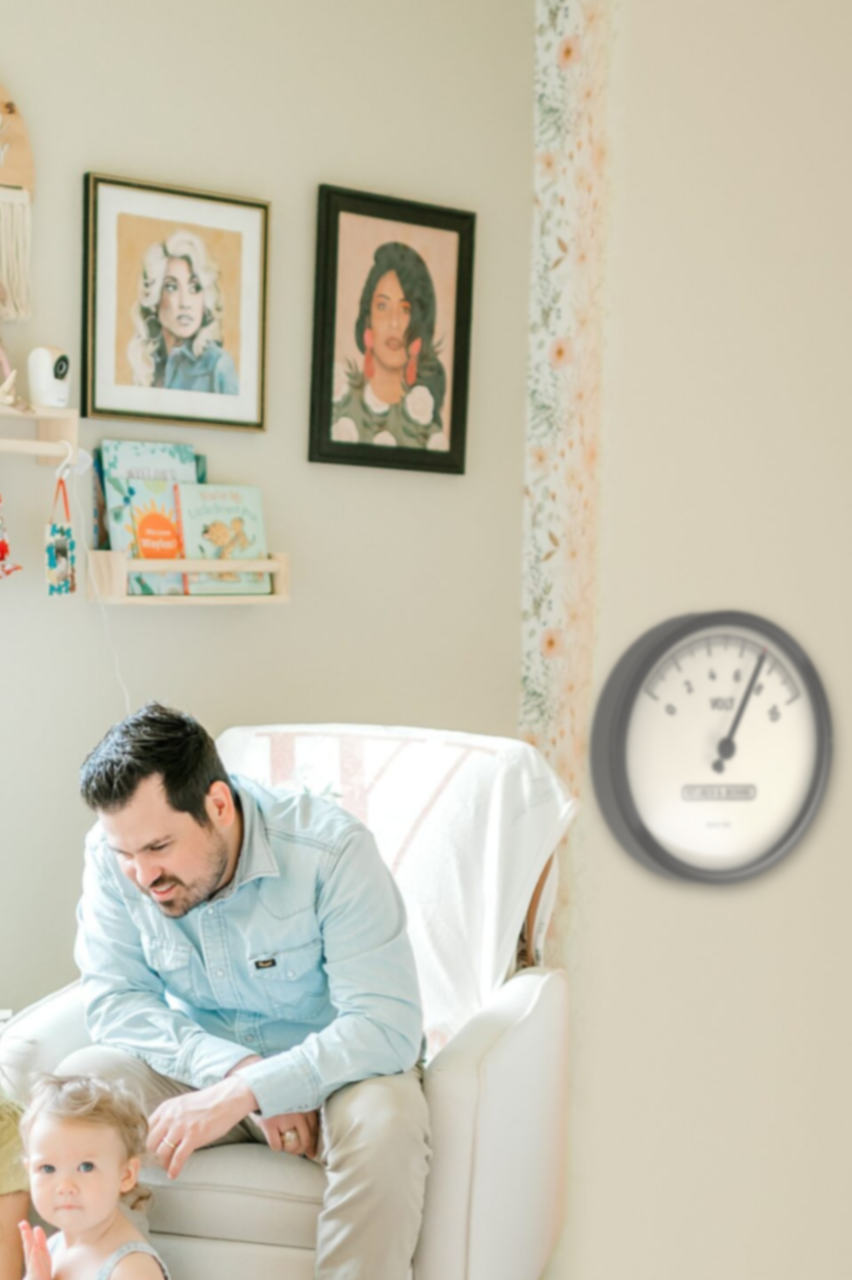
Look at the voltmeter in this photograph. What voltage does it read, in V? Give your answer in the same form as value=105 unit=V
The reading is value=7 unit=V
